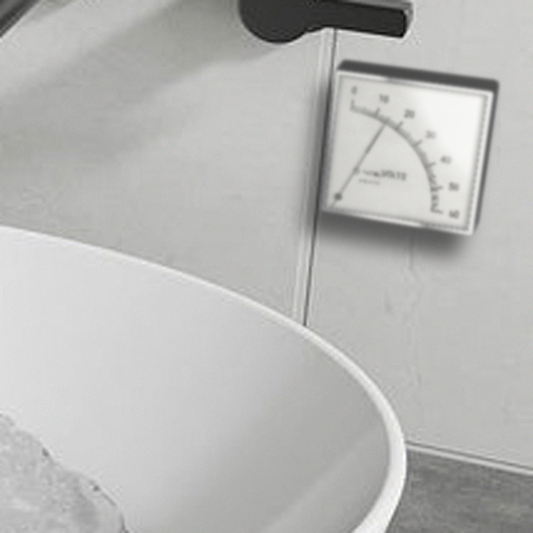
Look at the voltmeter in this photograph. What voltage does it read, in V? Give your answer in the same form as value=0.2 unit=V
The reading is value=15 unit=V
